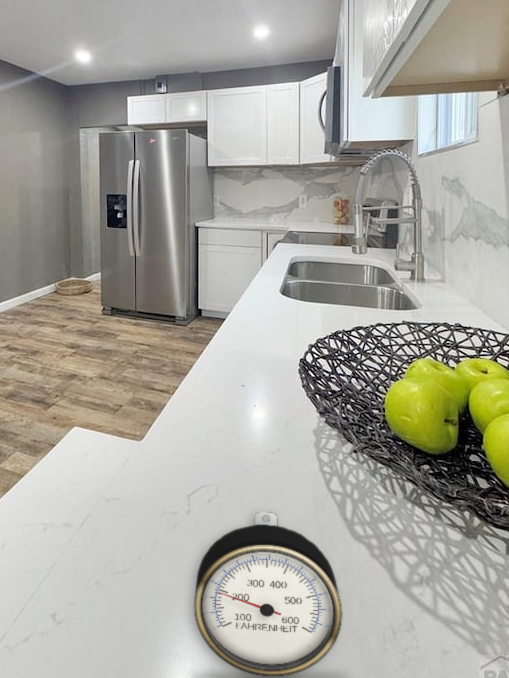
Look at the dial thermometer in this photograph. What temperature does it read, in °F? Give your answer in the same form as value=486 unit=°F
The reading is value=200 unit=°F
